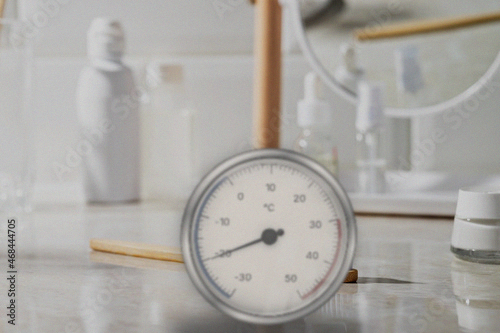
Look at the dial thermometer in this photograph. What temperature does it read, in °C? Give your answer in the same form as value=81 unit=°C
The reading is value=-20 unit=°C
